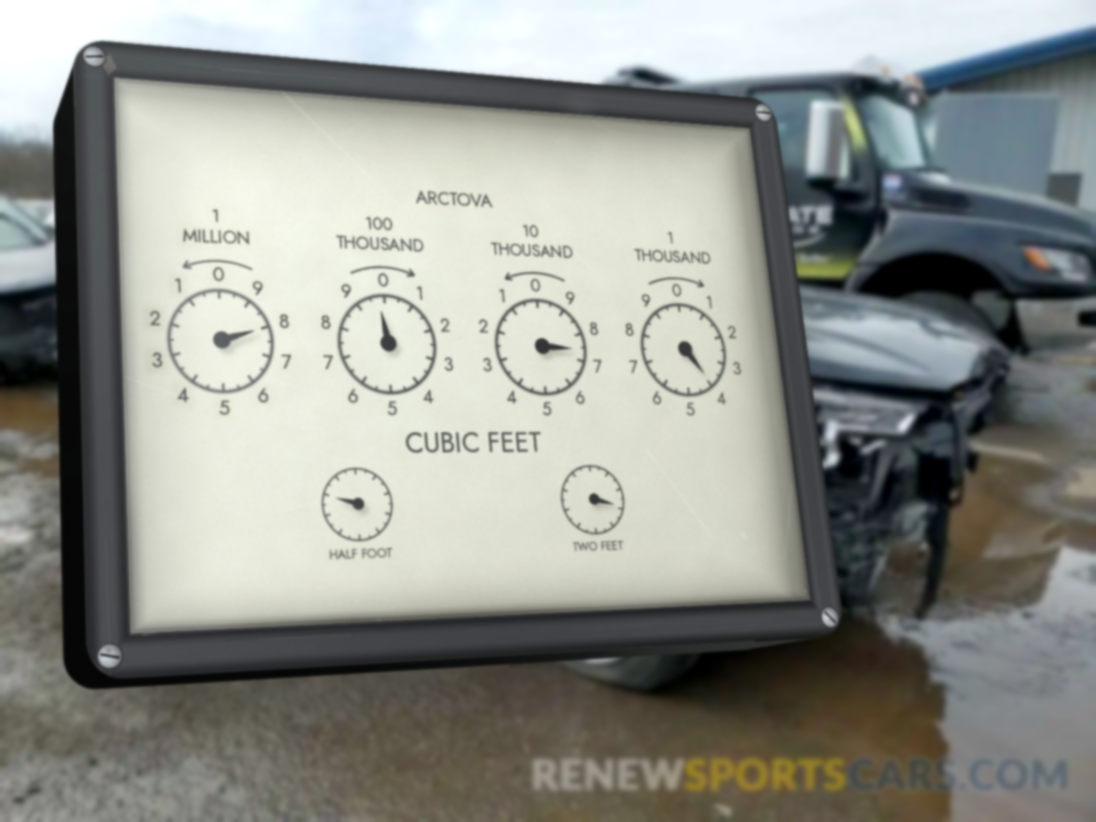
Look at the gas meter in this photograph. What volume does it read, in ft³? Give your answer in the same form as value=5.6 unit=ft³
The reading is value=797400 unit=ft³
